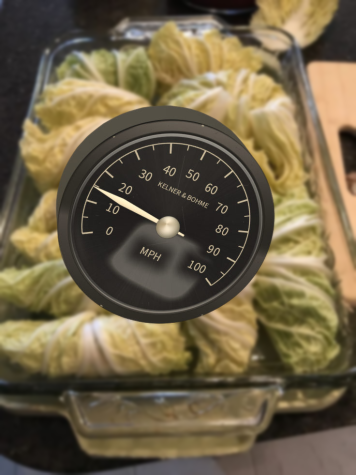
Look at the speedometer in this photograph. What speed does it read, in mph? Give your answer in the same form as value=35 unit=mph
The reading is value=15 unit=mph
